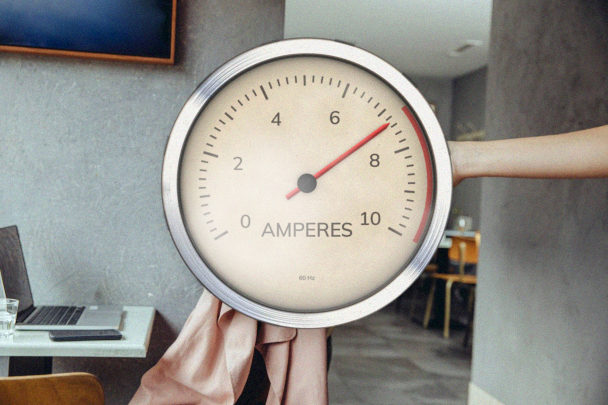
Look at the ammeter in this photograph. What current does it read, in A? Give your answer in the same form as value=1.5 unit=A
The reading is value=7.3 unit=A
